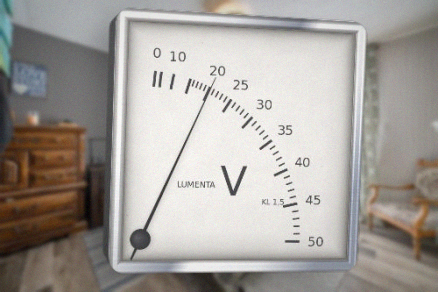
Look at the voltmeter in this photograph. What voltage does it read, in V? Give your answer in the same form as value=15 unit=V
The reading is value=20 unit=V
